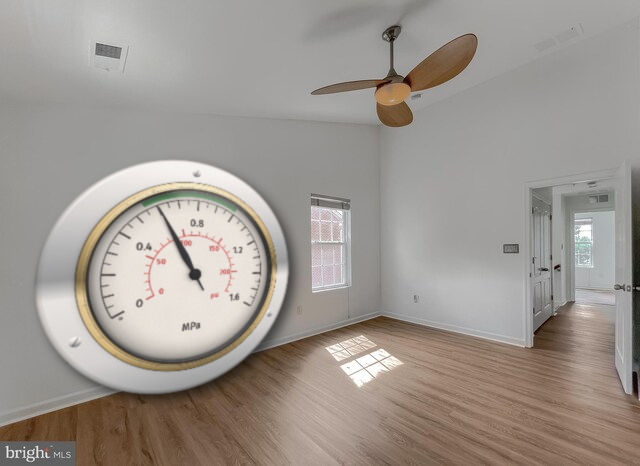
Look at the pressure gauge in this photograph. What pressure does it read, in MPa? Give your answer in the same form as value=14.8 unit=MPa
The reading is value=0.6 unit=MPa
